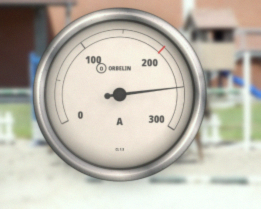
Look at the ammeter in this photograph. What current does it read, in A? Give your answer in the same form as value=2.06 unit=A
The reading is value=250 unit=A
